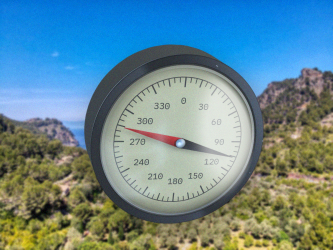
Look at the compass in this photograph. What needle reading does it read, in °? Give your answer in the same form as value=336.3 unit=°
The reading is value=285 unit=°
